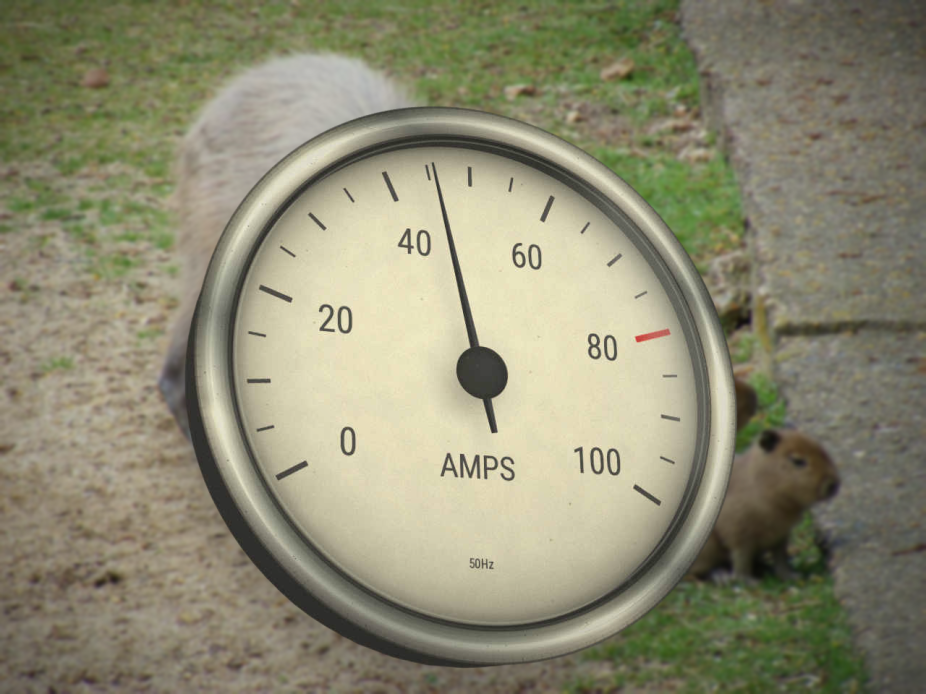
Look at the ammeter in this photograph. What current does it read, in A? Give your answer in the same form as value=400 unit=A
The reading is value=45 unit=A
